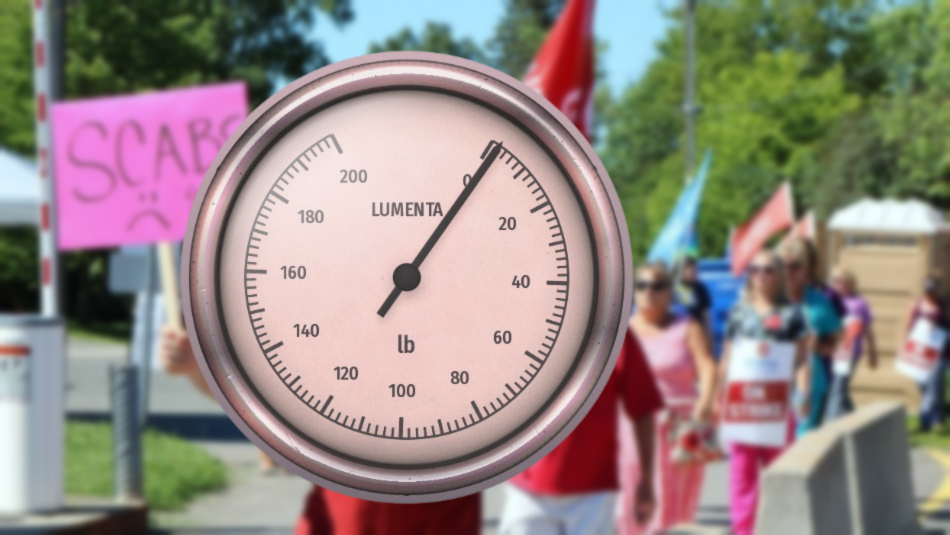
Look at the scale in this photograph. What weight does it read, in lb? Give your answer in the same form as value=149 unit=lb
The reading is value=2 unit=lb
